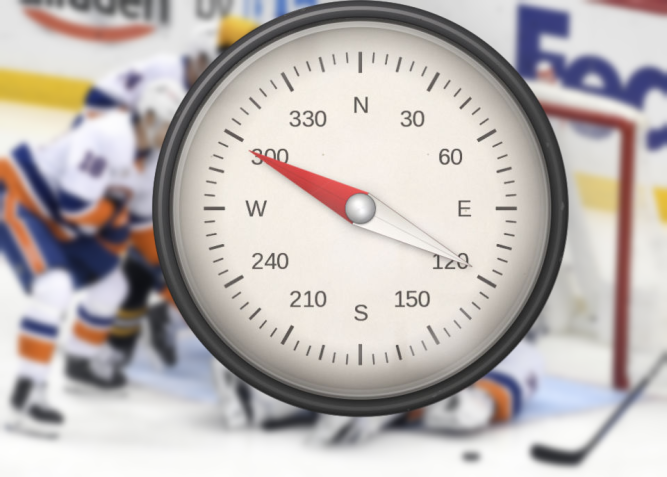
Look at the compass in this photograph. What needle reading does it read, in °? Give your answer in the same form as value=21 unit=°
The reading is value=297.5 unit=°
